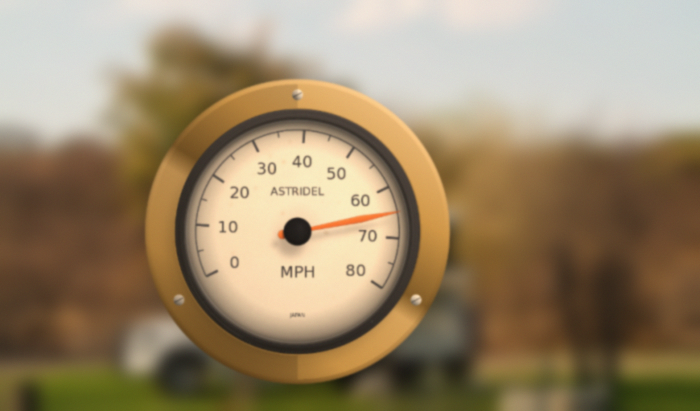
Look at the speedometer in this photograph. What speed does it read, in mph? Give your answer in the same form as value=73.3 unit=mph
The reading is value=65 unit=mph
